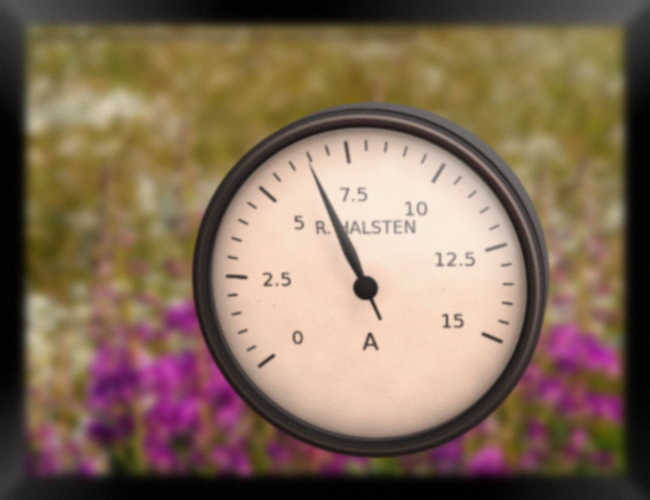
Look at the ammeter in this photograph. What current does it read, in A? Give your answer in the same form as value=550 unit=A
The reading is value=6.5 unit=A
